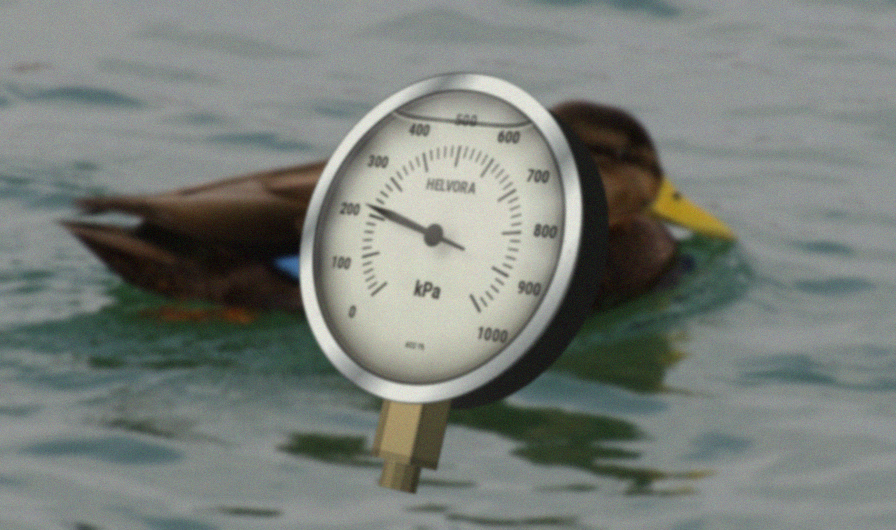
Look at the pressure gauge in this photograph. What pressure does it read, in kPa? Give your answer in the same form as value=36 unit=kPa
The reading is value=220 unit=kPa
